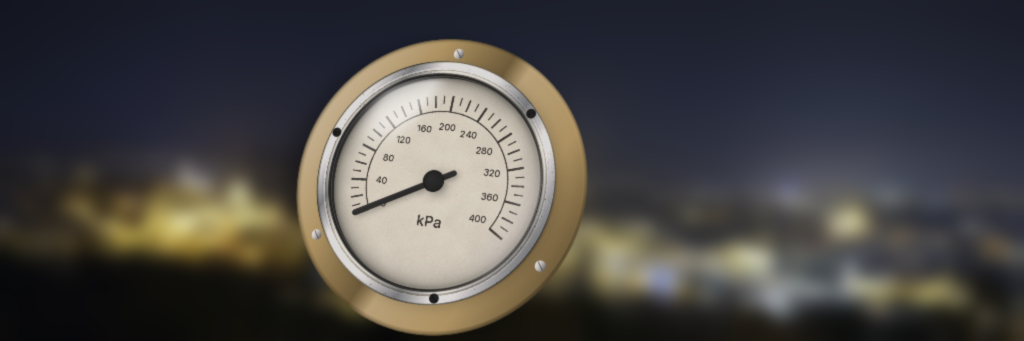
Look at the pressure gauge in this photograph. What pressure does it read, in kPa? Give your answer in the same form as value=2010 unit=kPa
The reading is value=0 unit=kPa
